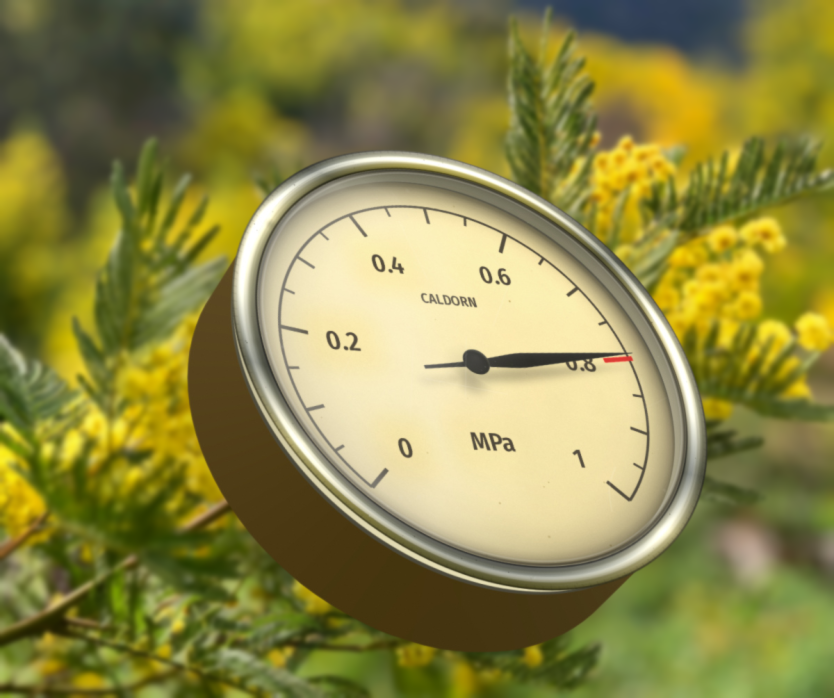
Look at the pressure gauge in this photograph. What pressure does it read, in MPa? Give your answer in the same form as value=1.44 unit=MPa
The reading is value=0.8 unit=MPa
